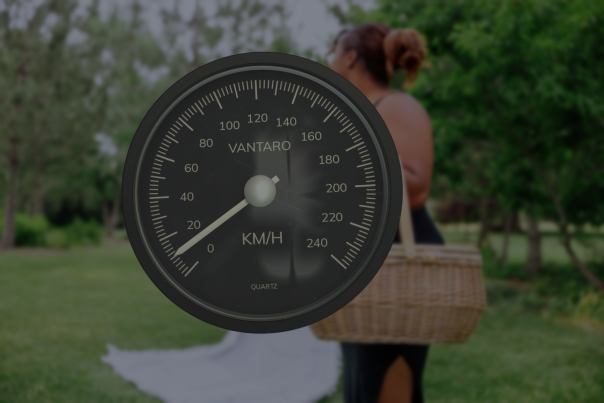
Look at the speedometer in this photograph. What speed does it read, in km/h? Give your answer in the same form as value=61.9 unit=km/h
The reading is value=10 unit=km/h
